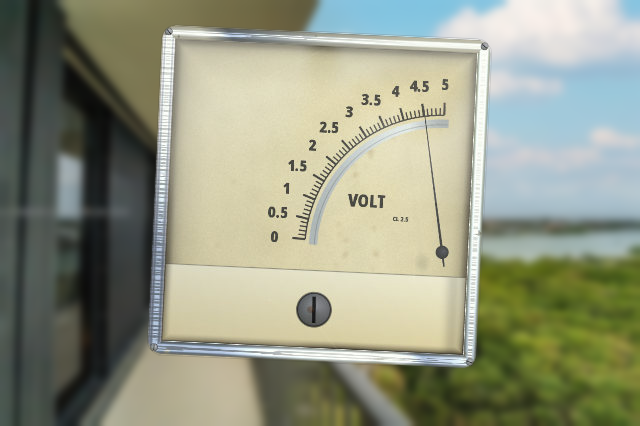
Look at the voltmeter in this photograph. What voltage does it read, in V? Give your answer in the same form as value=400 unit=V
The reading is value=4.5 unit=V
